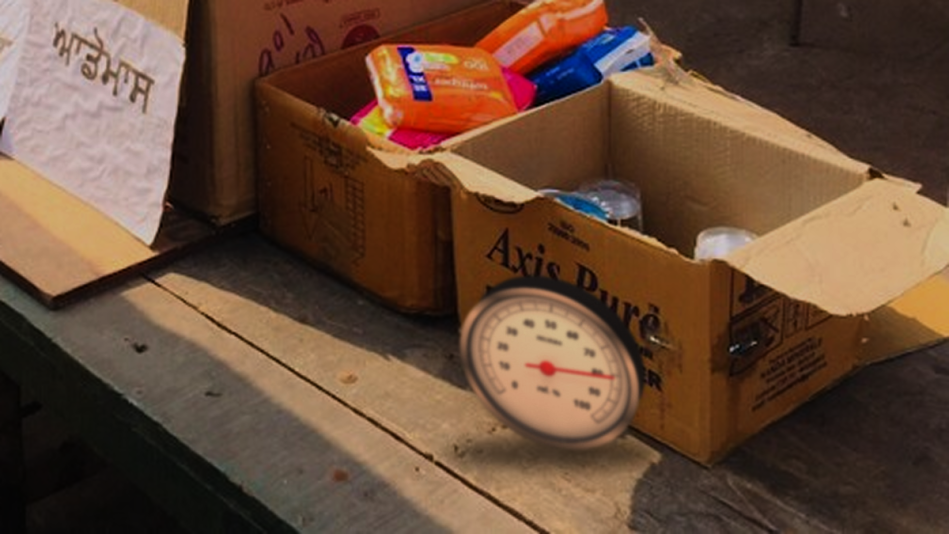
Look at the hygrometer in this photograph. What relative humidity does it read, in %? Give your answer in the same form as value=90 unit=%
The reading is value=80 unit=%
